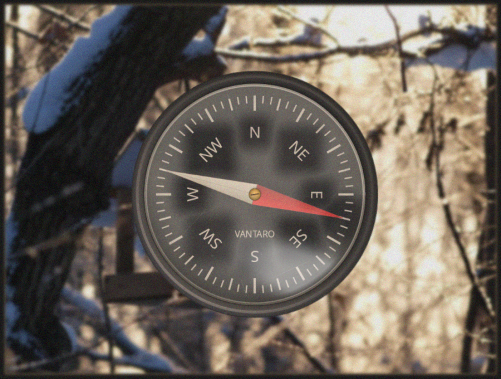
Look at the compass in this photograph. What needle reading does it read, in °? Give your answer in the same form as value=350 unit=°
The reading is value=105 unit=°
